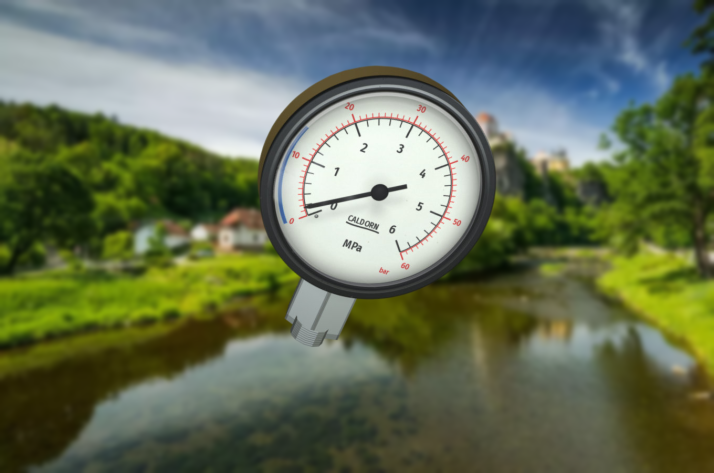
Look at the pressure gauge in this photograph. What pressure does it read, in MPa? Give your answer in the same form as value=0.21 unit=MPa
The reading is value=0.2 unit=MPa
